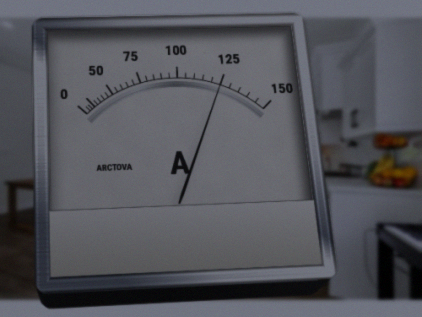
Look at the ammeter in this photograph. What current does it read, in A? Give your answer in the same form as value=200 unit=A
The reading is value=125 unit=A
